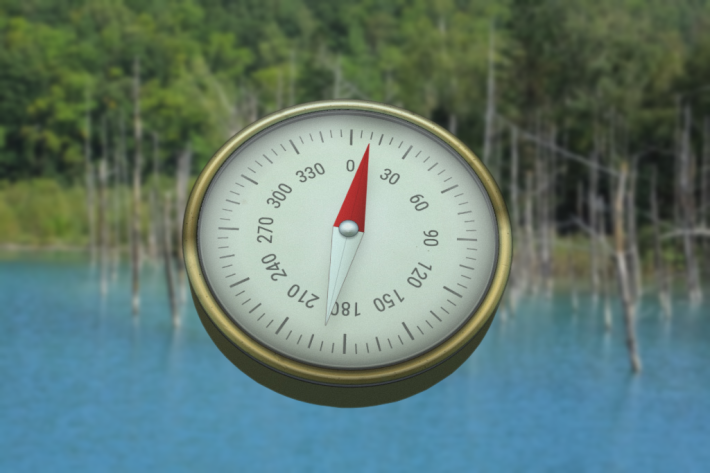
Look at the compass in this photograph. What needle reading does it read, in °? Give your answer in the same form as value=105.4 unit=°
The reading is value=10 unit=°
